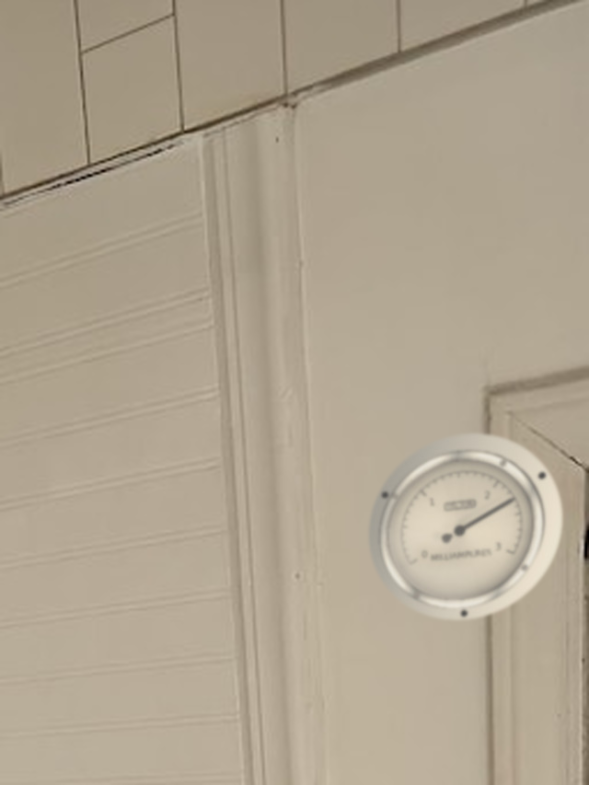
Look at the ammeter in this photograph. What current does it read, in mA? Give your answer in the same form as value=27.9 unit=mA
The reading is value=2.3 unit=mA
